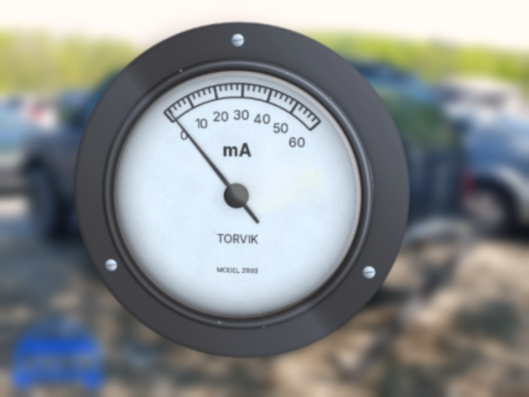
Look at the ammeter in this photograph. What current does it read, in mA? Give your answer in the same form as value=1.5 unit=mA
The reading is value=2 unit=mA
